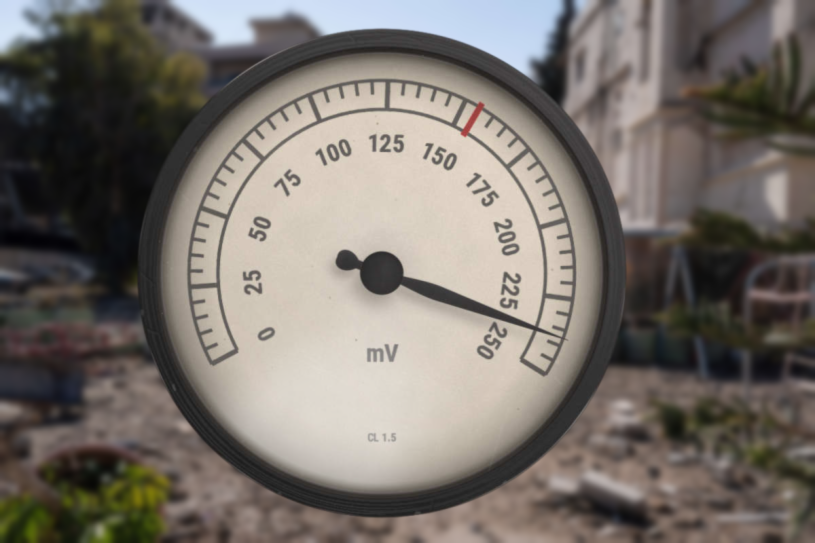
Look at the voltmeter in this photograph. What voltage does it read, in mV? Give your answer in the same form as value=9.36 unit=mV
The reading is value=237.5 unit=mV
